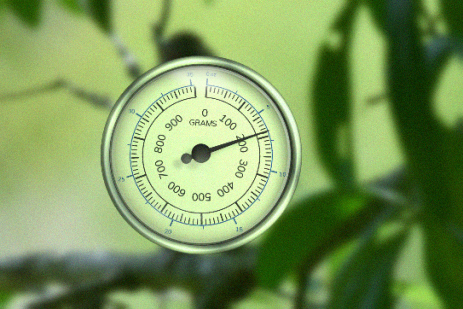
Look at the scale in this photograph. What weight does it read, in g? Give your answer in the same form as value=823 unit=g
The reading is value=190 unit=g
